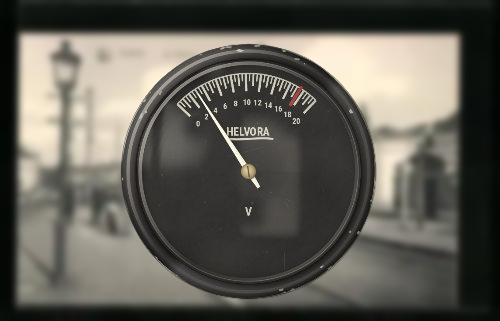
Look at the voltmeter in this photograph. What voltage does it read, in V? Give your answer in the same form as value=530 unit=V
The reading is value=3 unit=V
